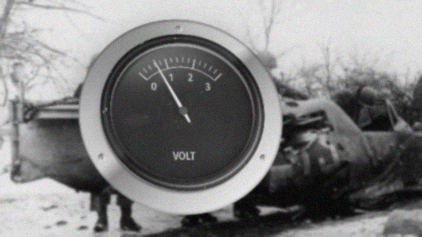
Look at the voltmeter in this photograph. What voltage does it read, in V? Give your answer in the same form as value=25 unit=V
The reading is value=0.6 unit=V
